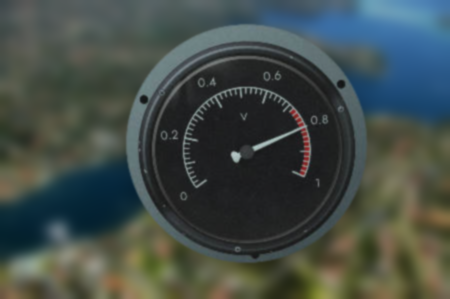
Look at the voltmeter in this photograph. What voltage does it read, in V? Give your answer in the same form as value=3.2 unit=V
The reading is value=0.8 unit=V
